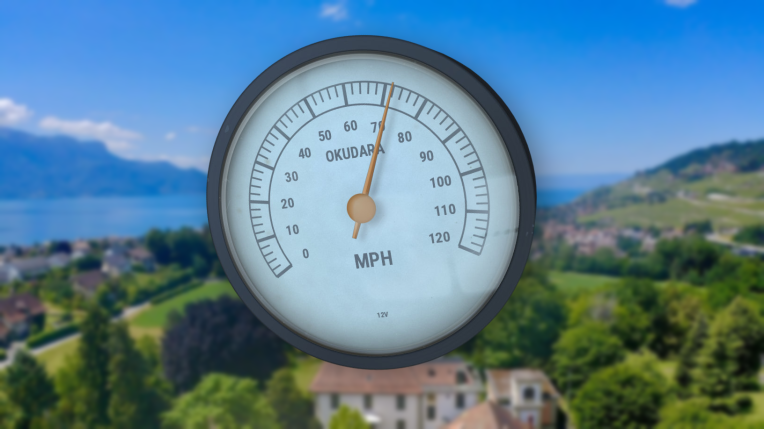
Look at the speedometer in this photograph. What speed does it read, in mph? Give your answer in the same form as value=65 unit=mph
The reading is value=72 unit=mph
